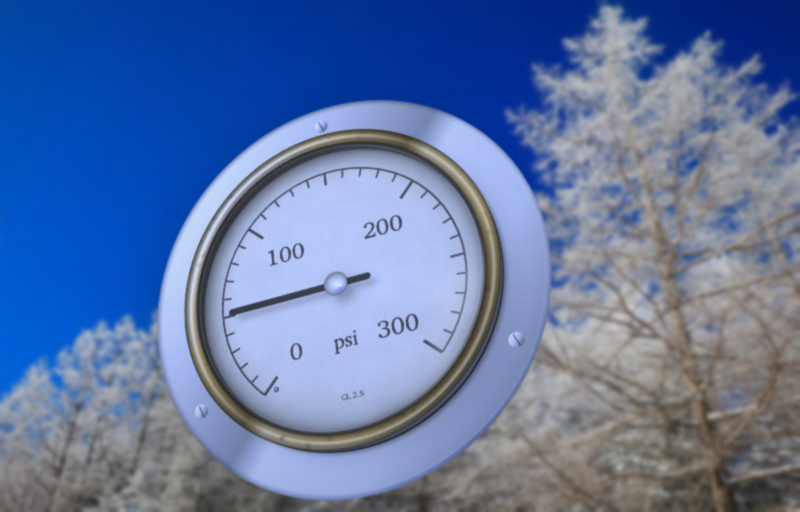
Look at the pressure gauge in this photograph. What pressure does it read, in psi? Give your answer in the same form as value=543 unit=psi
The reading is value=50 unit=psi
